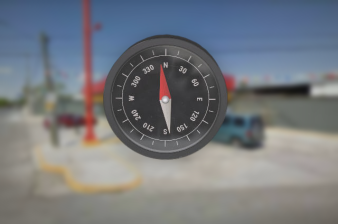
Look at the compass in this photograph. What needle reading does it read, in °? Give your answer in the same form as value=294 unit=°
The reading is value=352.5 unit=°
